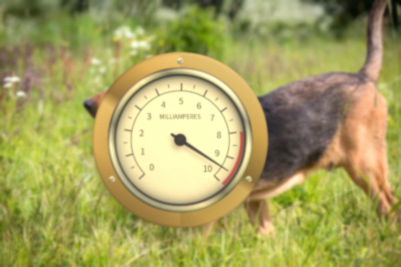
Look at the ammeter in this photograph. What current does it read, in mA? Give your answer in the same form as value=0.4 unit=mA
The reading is value=9.5 unit=mA
